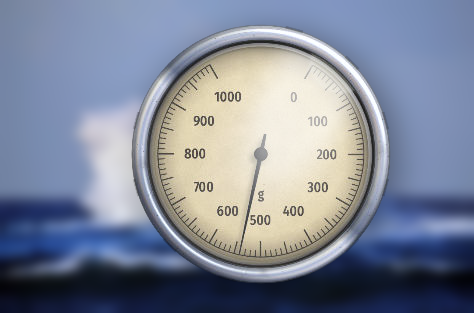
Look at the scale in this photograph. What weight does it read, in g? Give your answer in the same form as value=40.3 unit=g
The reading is value=540 unit=g
